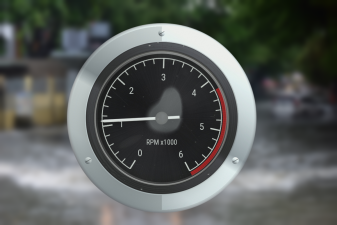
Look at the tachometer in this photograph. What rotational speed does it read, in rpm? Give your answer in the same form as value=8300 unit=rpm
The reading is value=1100 unit=rpm
